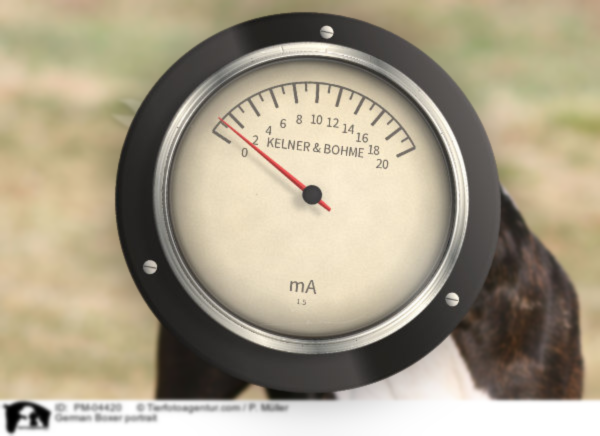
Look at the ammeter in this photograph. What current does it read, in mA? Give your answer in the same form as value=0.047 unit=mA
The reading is value=1 unit=mA
